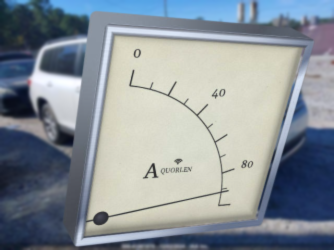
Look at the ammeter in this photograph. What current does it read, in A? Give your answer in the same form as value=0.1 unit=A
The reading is value=90 unit=A
